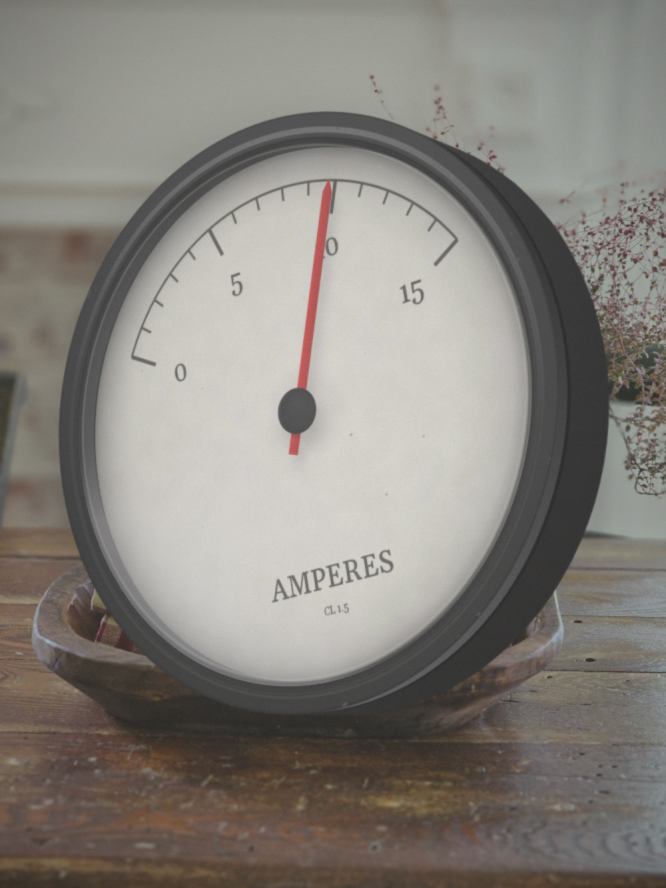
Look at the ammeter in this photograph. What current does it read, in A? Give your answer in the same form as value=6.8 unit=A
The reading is value=10 unit=A
